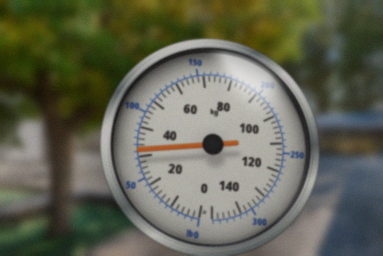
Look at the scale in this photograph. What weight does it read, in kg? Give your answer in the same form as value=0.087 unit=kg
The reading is value=32 unit=kg
